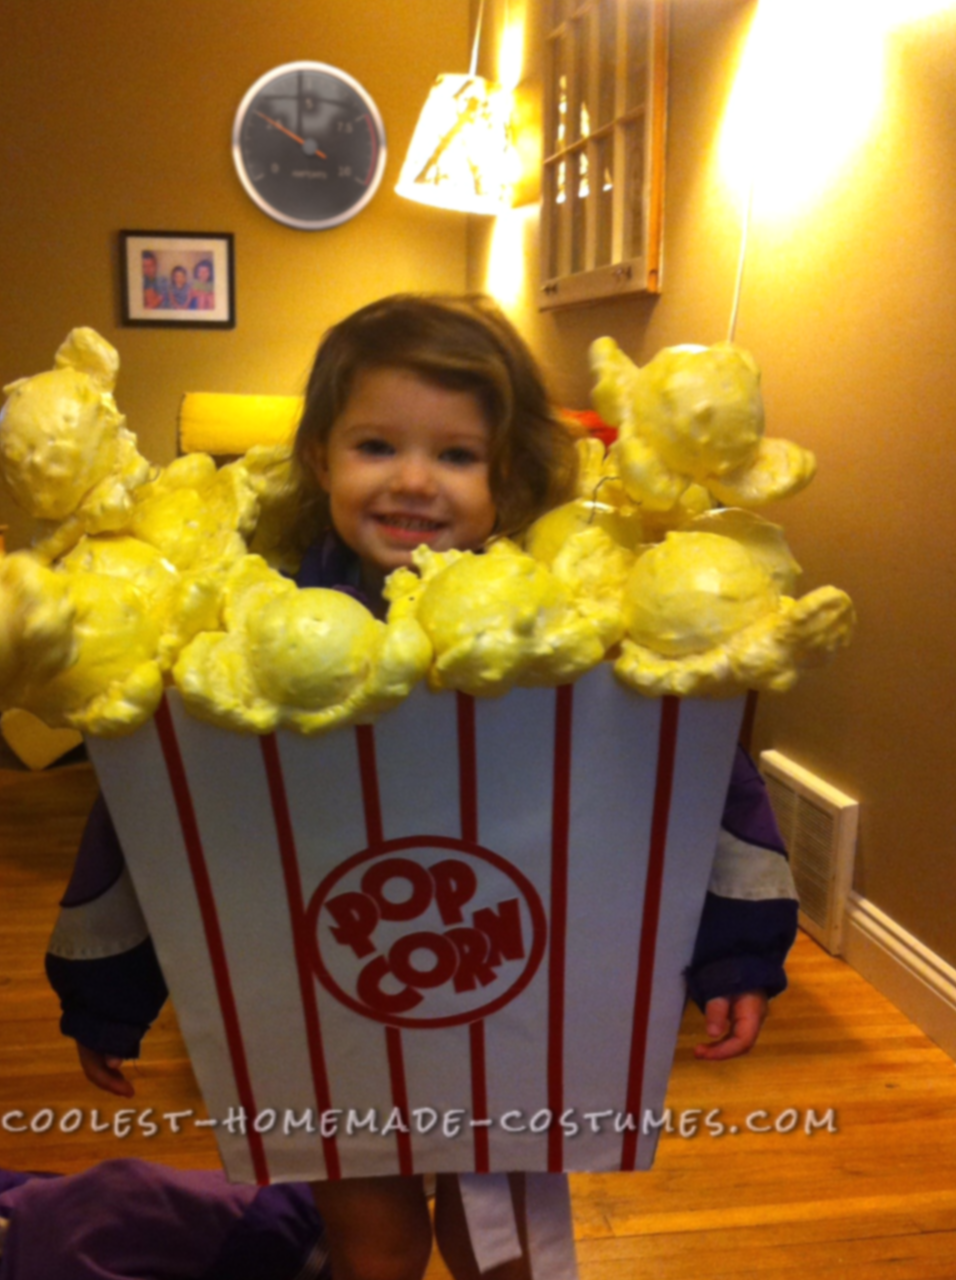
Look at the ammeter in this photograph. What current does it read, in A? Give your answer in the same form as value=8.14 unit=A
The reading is value=2.5 unit=A
